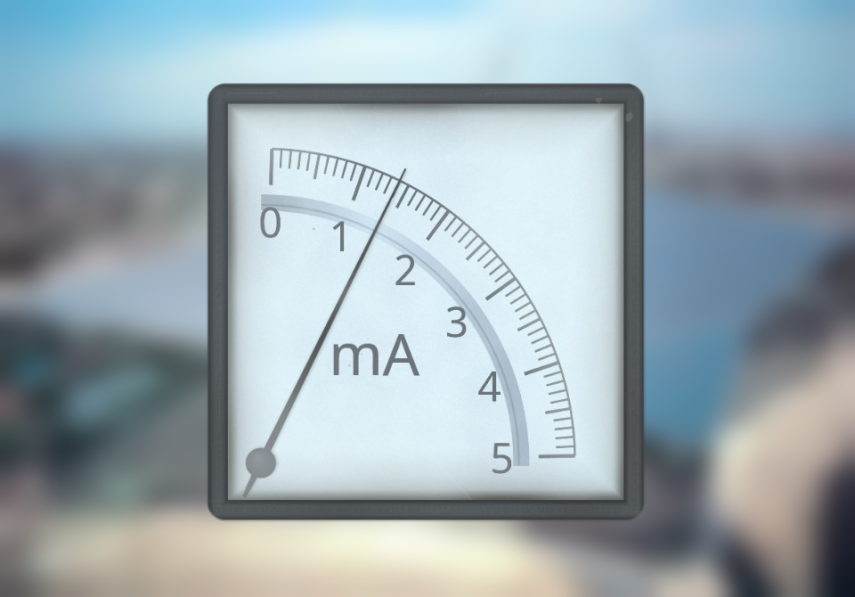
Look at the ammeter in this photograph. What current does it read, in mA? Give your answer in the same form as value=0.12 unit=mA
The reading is value=1.4 unit=mA
